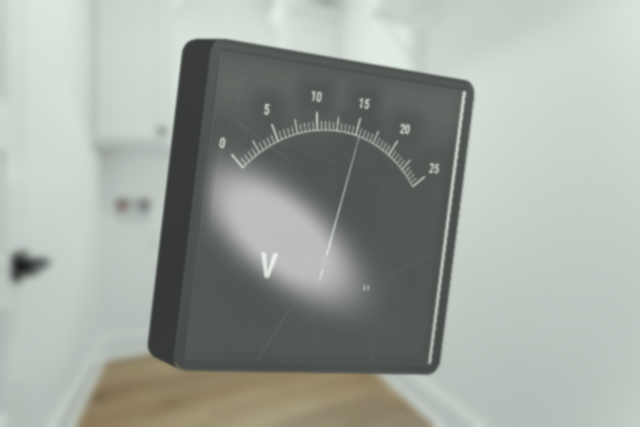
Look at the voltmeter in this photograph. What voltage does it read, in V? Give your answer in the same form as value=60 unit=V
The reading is value=15 unit=V
